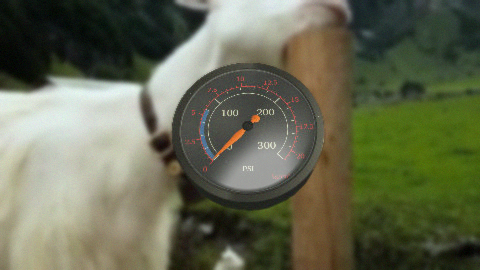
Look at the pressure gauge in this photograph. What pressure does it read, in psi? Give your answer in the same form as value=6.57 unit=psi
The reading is value=0 unit=psi
